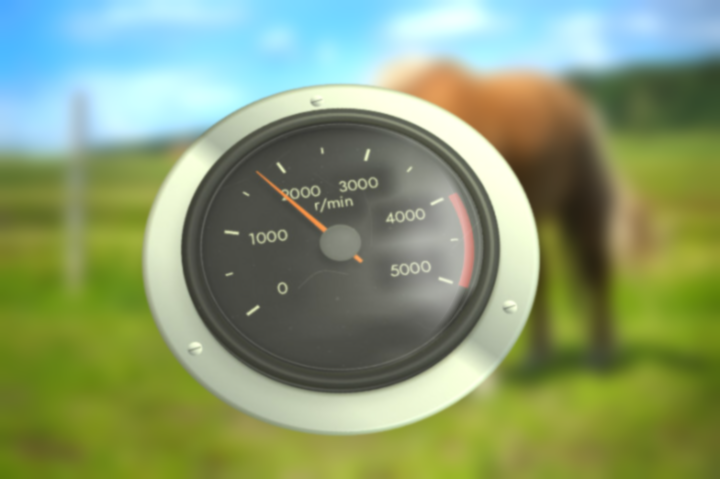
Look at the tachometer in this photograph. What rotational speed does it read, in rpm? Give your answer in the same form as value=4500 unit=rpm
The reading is value=1750 unit=rpm
